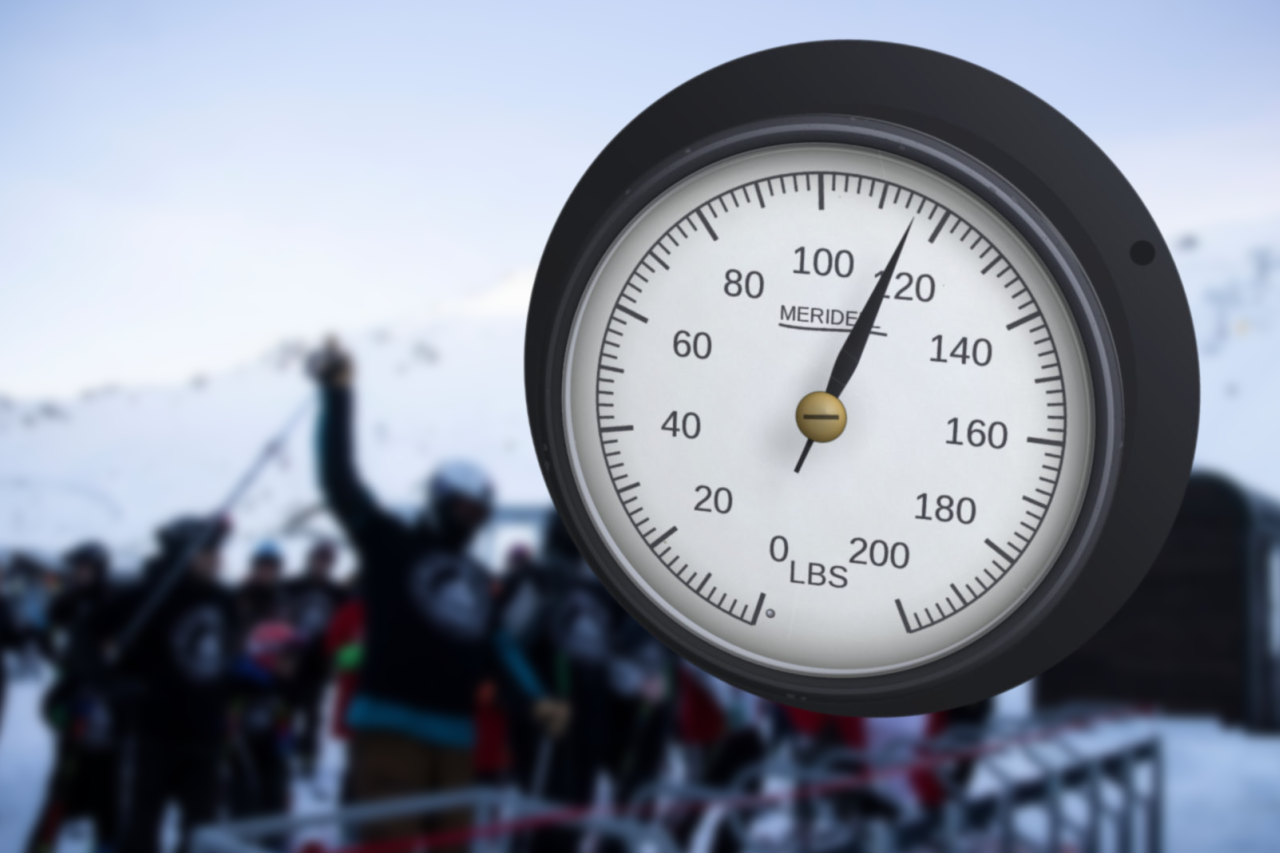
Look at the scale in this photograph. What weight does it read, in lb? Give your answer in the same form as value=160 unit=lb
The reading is value=116 unit=lb
